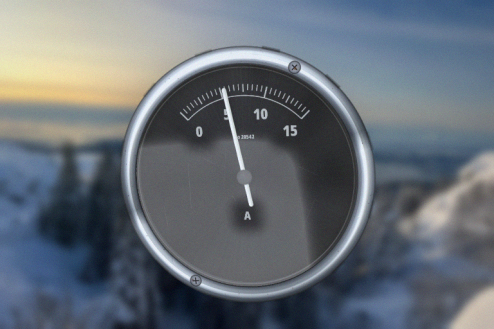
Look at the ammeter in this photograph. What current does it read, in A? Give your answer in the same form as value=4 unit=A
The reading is value=5.5 unit=A
